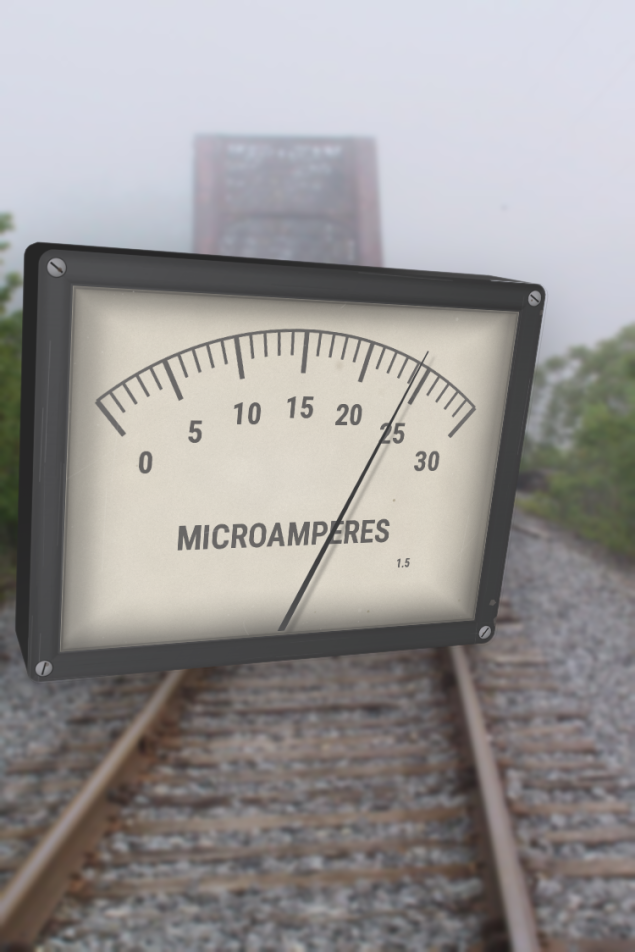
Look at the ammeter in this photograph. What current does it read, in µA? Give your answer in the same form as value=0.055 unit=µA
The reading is value=24 unit=µA
